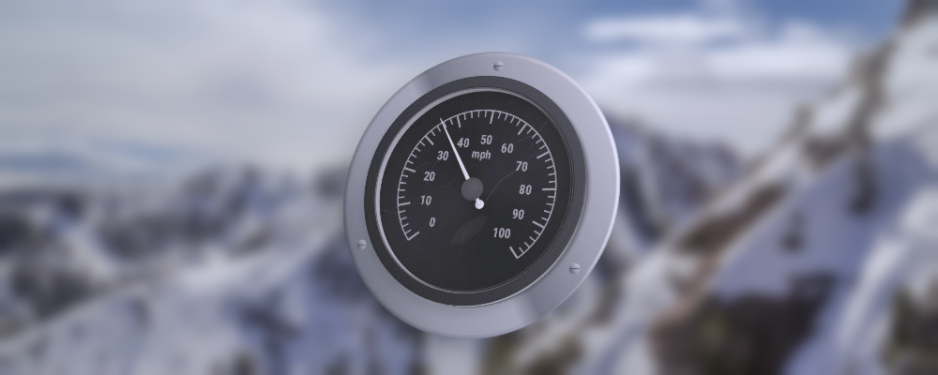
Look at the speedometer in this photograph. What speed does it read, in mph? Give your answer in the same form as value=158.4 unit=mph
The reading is value=36 unit=mph
